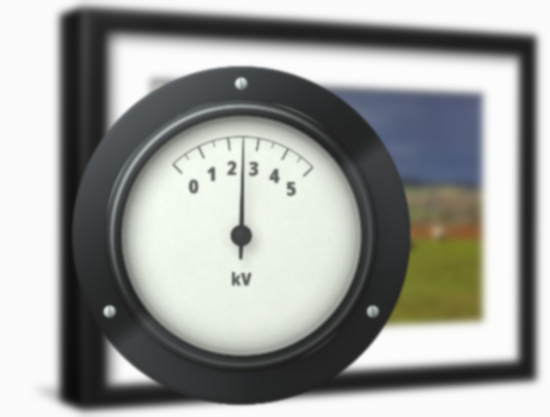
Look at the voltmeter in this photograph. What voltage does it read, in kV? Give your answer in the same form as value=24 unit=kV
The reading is value=2.5 unit=kV
